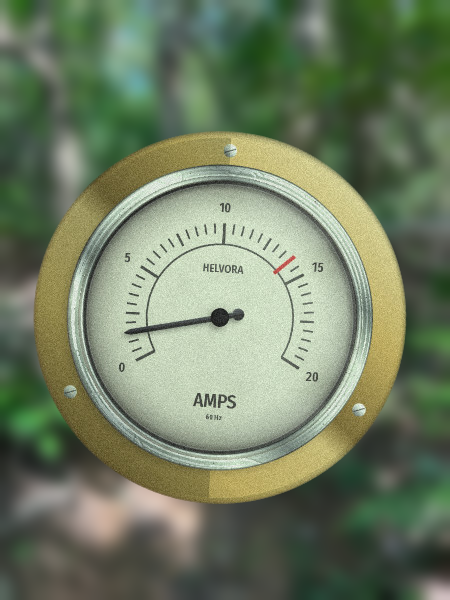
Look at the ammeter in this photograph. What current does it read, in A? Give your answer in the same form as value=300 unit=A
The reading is value=1.5 unit=A
